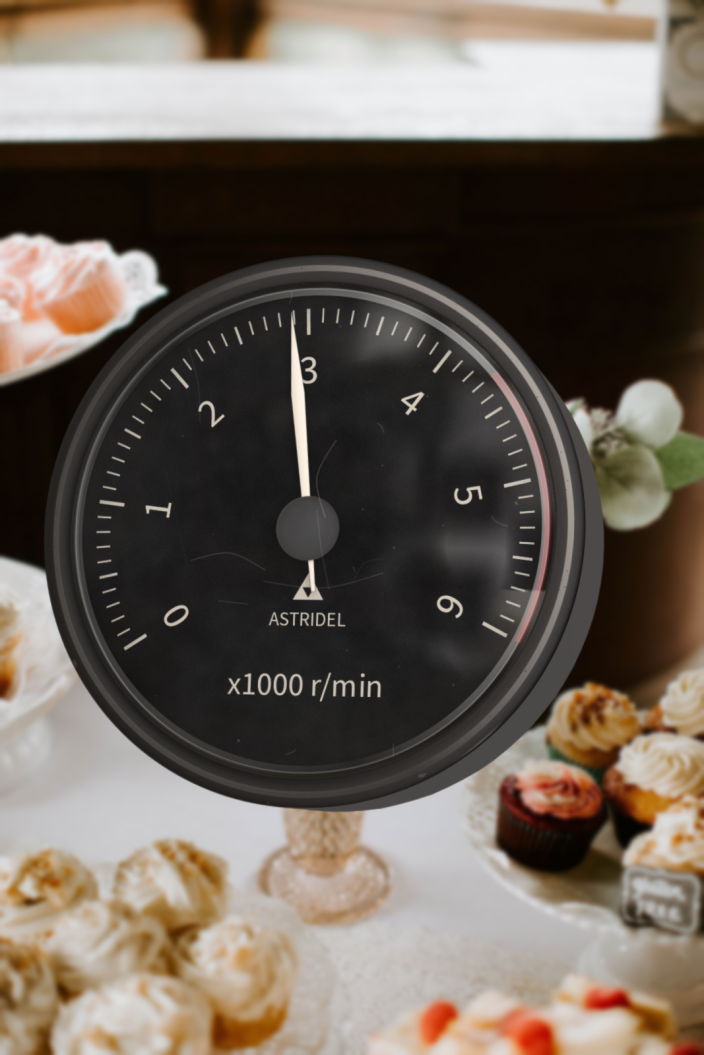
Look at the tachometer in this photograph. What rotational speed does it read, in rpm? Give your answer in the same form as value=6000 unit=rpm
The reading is value=2900 unit=rpm
